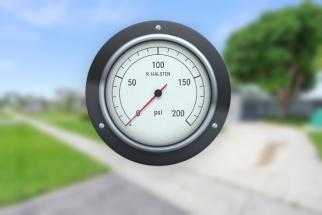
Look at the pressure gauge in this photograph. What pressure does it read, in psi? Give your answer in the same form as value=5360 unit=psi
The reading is value=0 unit=psi
